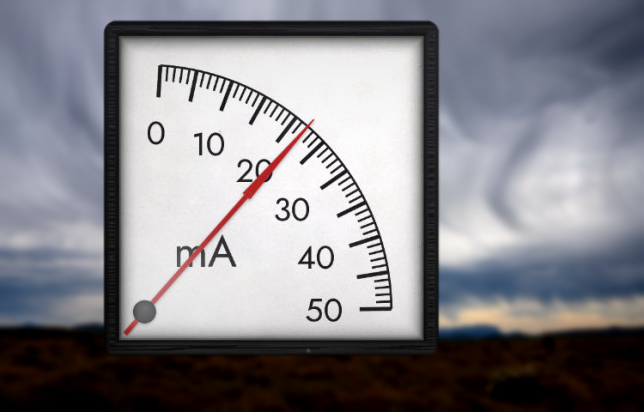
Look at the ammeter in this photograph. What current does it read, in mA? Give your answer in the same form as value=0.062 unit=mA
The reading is value=22 unit=mA
